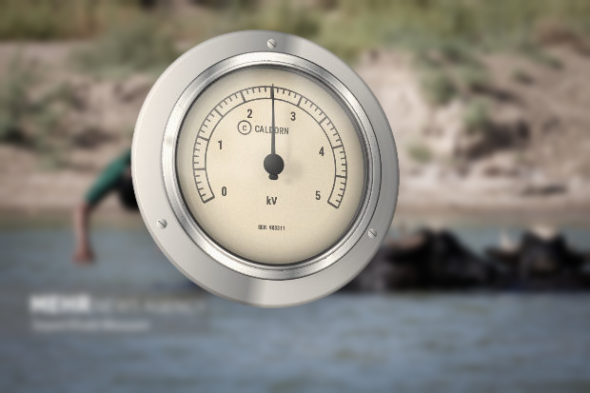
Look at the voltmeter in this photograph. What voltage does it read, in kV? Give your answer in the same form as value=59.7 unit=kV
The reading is value=2.5 unit=kV
